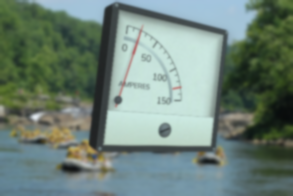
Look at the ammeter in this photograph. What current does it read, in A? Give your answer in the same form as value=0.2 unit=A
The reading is value=20 unit=A
